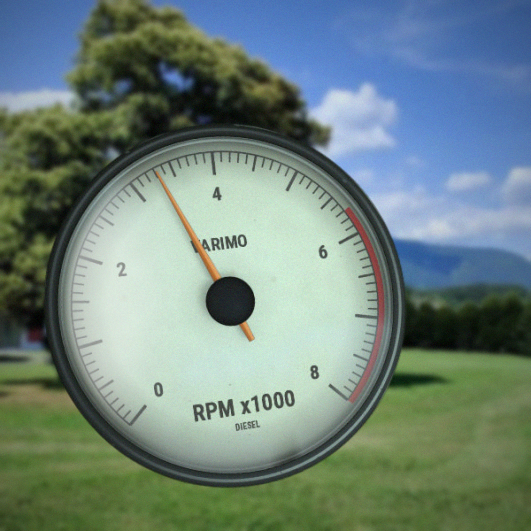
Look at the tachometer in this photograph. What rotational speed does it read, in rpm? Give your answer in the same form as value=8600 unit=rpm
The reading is value=3300 unit=rpm
